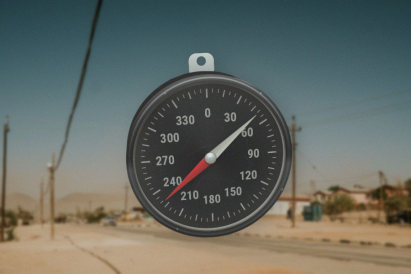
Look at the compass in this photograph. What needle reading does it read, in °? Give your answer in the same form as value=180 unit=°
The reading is value=230 unit=°
